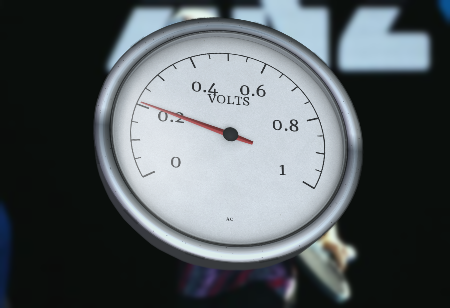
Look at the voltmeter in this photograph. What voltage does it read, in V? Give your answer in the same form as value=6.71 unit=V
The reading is value=0.2 unit=V
